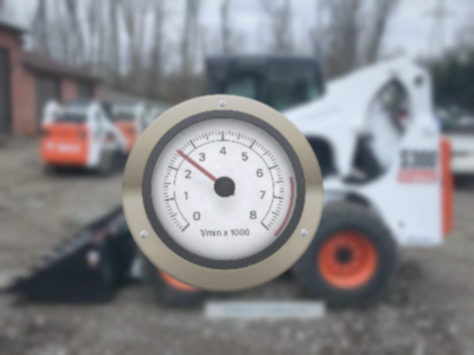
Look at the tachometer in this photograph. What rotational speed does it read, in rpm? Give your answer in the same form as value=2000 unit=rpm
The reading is value=2500 unit=rpm
